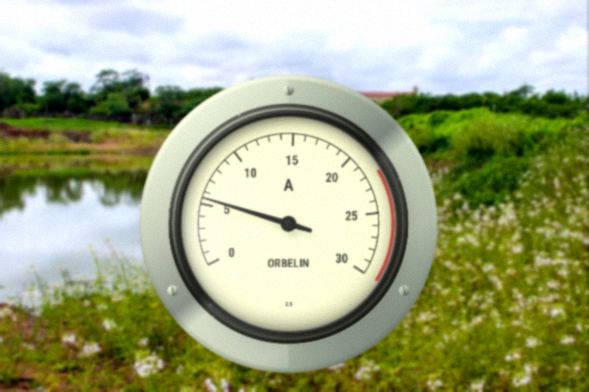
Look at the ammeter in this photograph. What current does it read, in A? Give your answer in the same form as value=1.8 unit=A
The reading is value=5.5 unit=A
